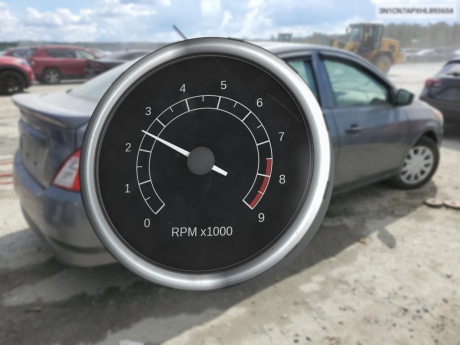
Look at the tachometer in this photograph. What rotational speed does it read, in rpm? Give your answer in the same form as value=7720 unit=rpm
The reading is value=2500 unit=rpm
